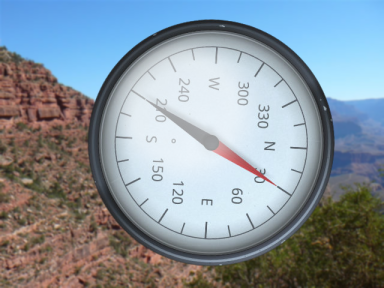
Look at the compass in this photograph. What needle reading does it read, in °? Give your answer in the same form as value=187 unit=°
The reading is value=30 unit=°
